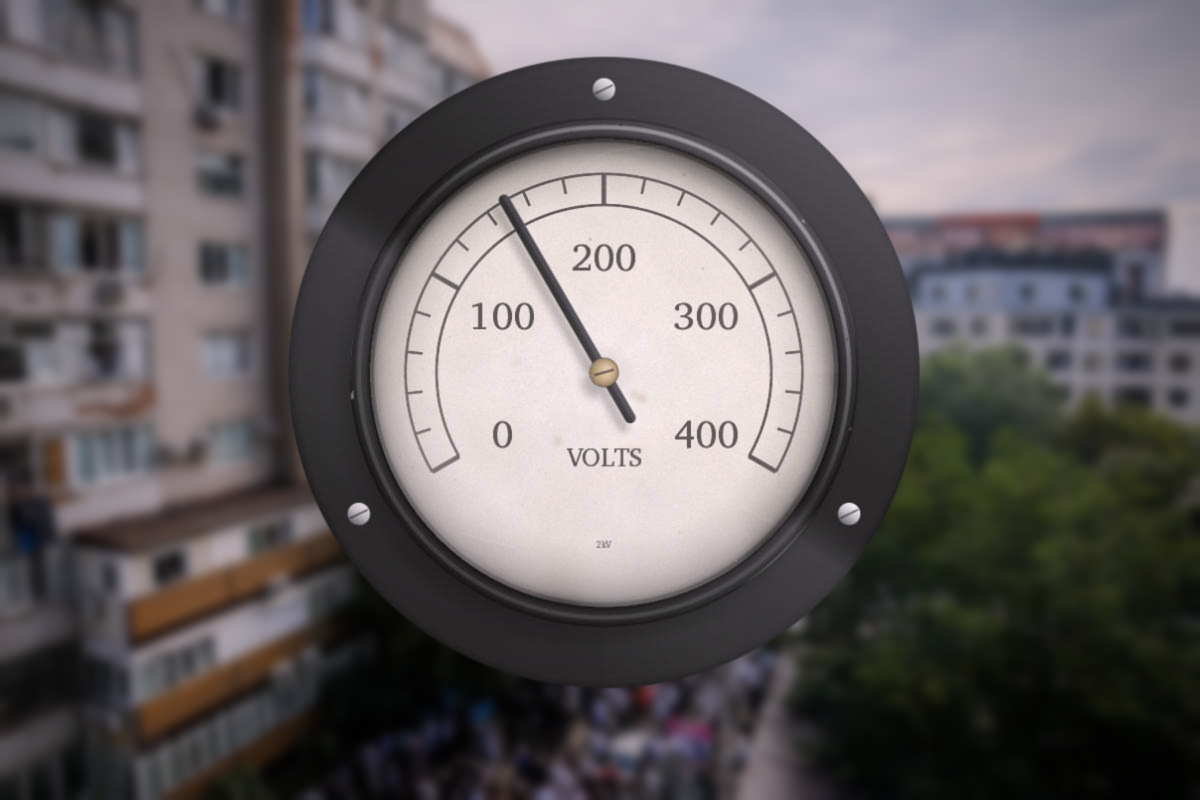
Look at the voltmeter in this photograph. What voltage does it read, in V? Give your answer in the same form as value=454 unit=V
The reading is value=150 unit=V
